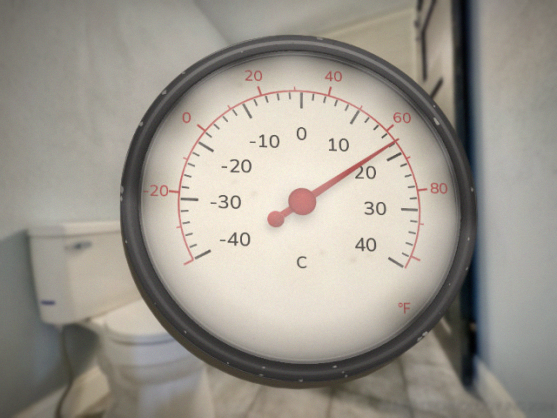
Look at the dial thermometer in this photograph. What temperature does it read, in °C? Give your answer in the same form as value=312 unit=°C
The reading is value=18 unit=°C
